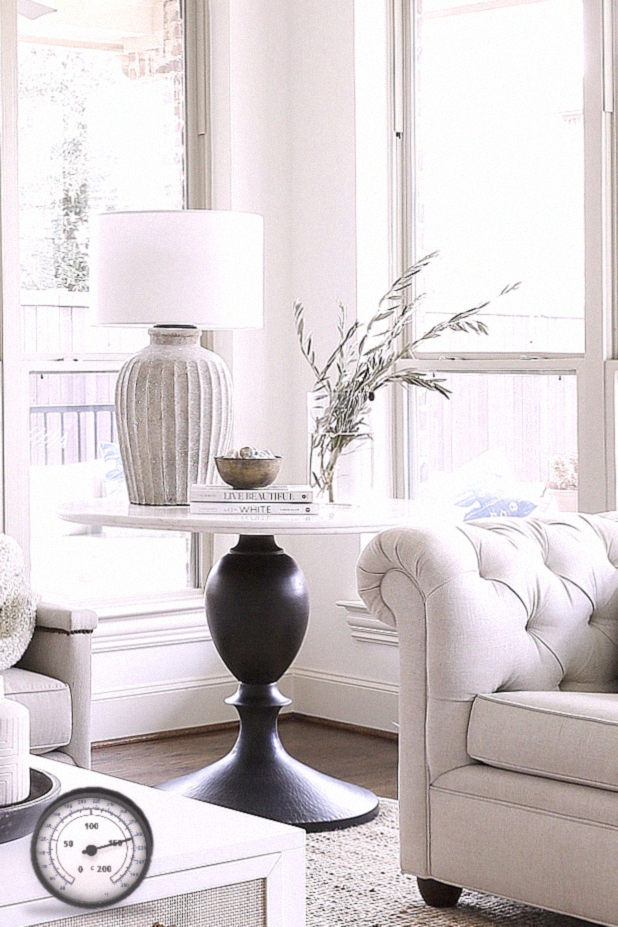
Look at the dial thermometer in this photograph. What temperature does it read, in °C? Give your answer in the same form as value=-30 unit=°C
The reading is value=150 unit=°C
